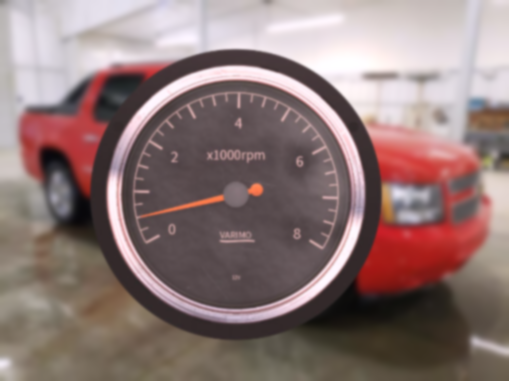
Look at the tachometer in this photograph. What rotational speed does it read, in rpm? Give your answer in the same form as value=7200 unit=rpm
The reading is value=500 unit=rpm
